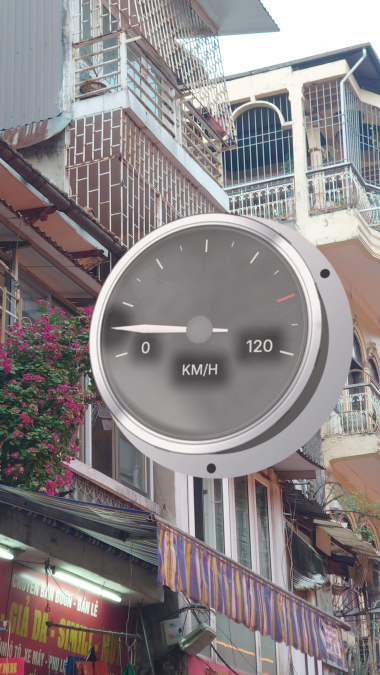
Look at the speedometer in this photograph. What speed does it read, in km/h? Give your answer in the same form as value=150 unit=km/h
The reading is value=10 unit=km/h
